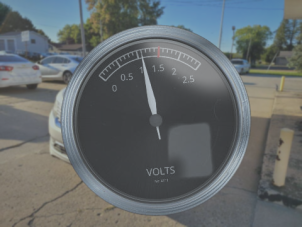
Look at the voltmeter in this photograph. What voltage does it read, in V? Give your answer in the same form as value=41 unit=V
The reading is value=1.1 unit=V
